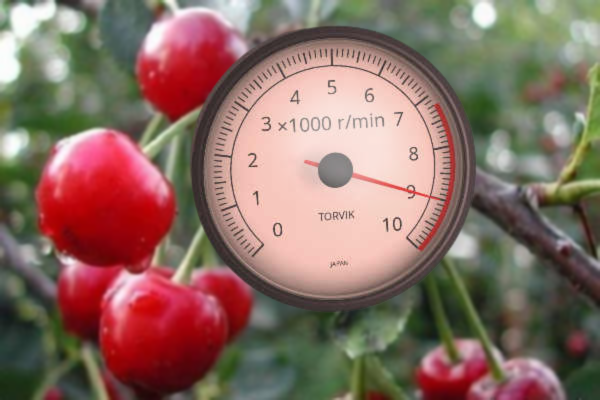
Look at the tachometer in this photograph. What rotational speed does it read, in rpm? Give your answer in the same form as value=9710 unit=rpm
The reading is value=9000 unit=rpm
